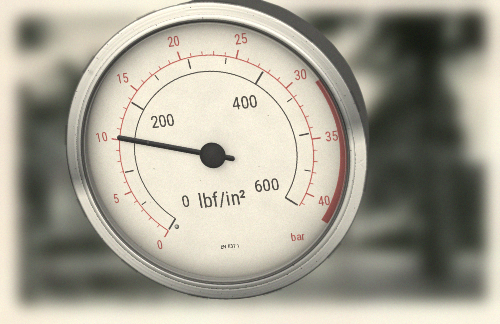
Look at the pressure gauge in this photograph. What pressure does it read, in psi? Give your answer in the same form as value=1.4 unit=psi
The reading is value=150 unit=psi
